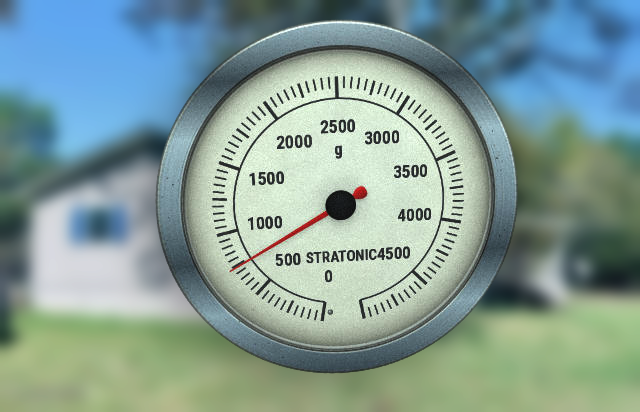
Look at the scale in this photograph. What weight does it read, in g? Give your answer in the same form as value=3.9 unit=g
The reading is value=750 unit=g
